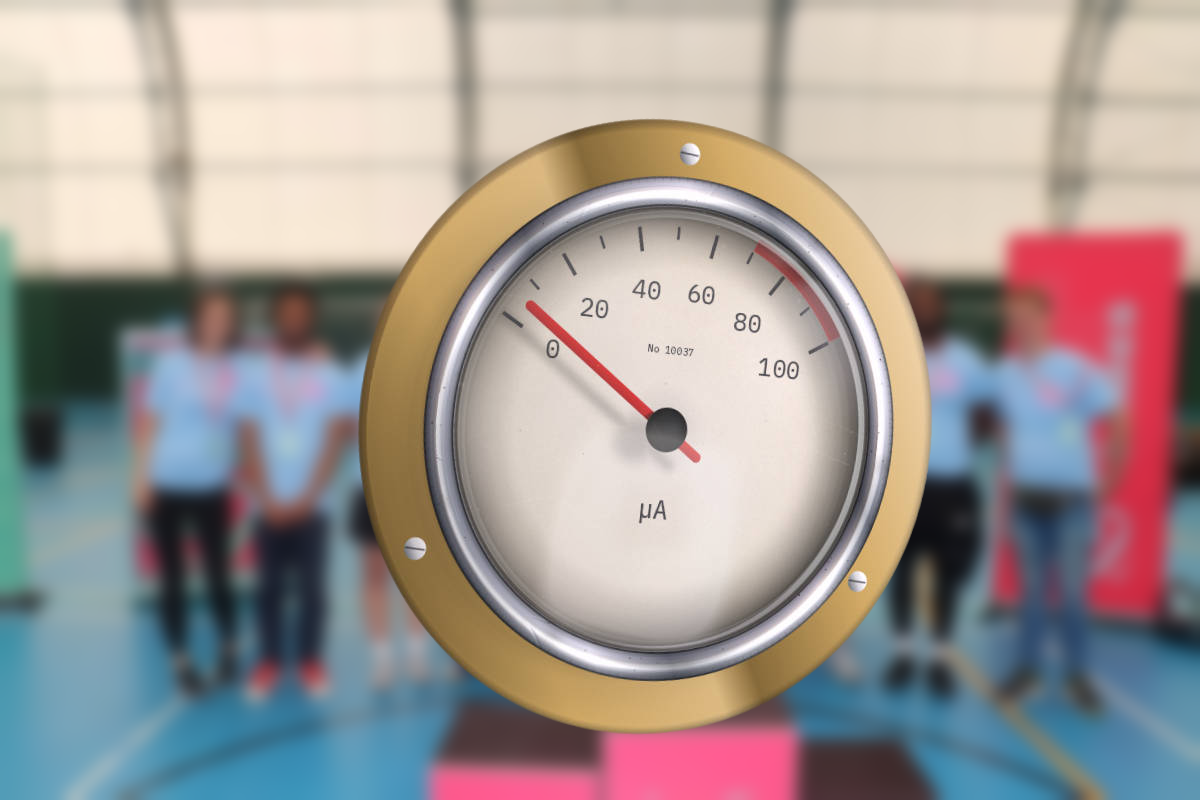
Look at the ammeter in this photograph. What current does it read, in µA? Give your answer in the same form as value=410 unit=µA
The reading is value=5 unit=µA
